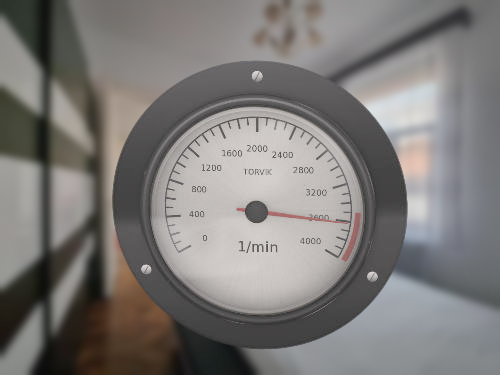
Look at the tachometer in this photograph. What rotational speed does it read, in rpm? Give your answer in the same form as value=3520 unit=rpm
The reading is value=3600 unit=rpm
